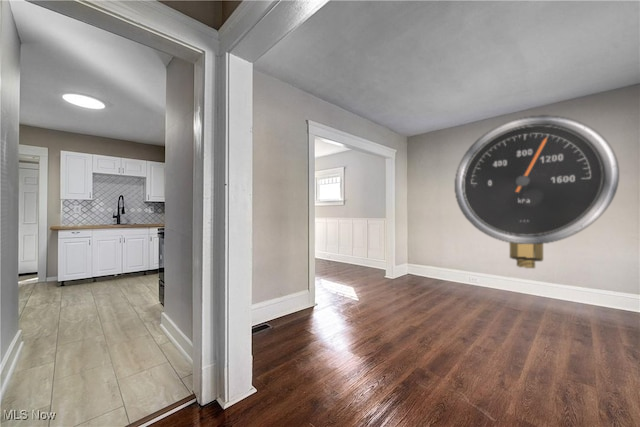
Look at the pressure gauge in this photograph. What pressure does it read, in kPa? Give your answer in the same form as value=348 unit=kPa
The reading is value=1000 unit=kPa
